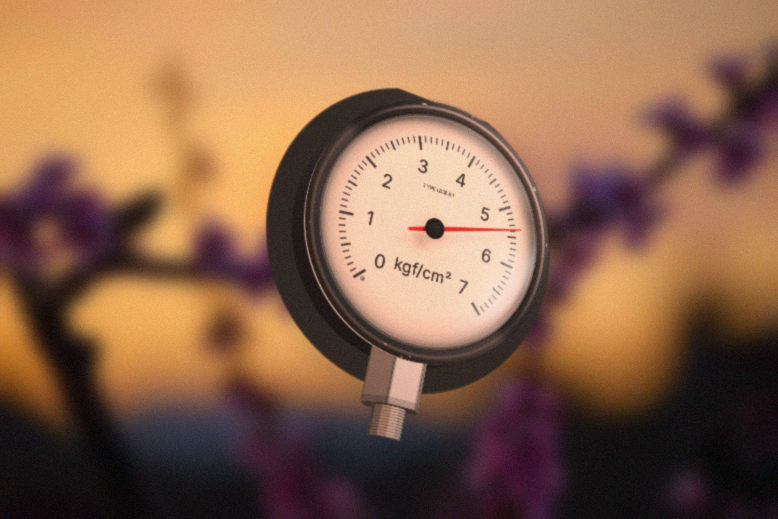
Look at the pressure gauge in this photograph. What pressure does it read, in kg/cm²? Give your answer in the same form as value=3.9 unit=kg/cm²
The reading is value=5.4 unit=kg/cm²
